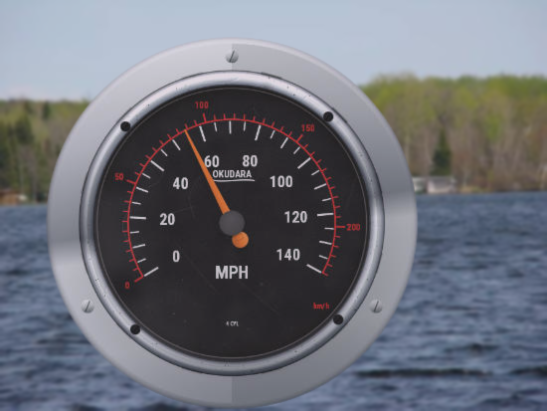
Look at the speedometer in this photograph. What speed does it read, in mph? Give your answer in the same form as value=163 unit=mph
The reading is value=55 unit=mph
